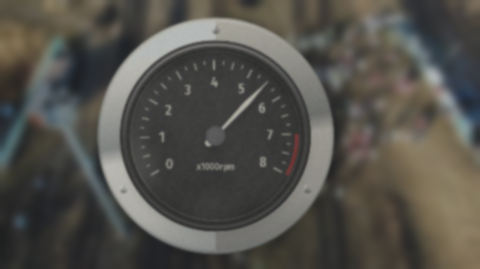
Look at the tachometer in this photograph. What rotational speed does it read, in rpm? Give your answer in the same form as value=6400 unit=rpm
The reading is value=5500 unit=rpm
